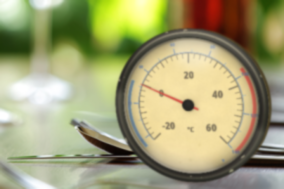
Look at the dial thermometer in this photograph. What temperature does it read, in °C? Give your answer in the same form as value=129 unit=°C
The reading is value=0 unit=°C
